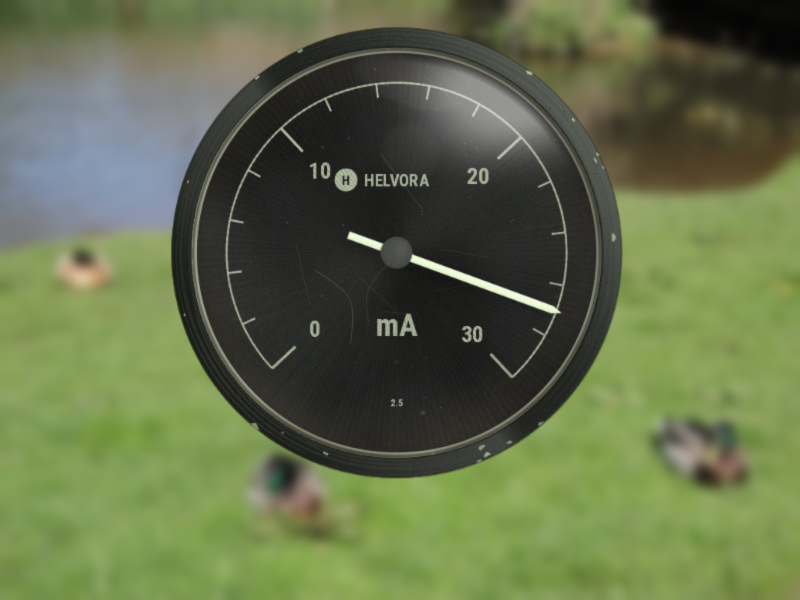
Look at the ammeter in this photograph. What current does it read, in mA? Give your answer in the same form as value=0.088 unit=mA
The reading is value=27 unit=mA
